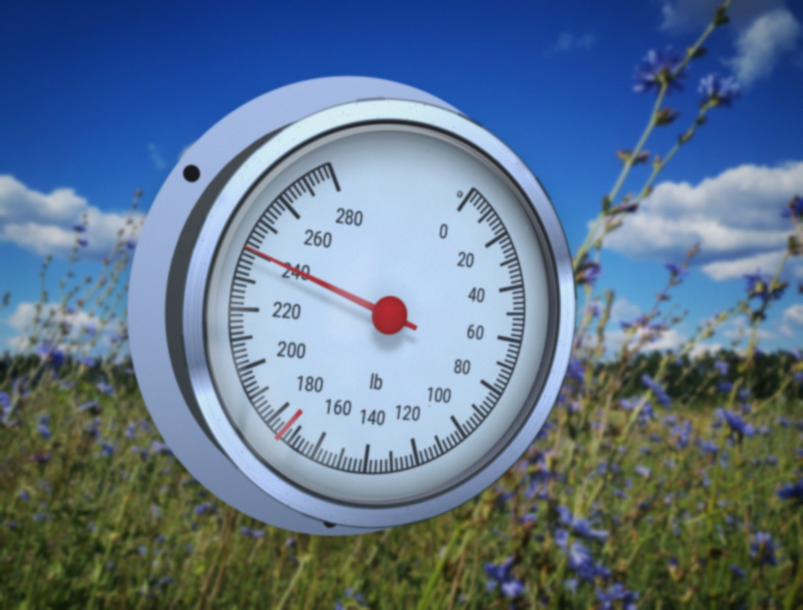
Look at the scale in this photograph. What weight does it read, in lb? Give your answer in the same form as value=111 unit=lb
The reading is value=240 unit=lb
